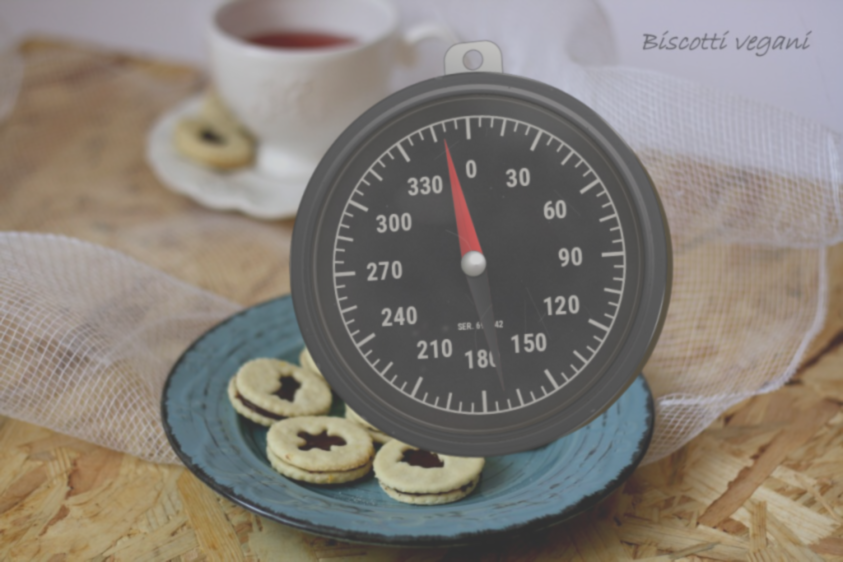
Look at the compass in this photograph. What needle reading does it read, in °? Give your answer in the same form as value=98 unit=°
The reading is value=350 unit=°
